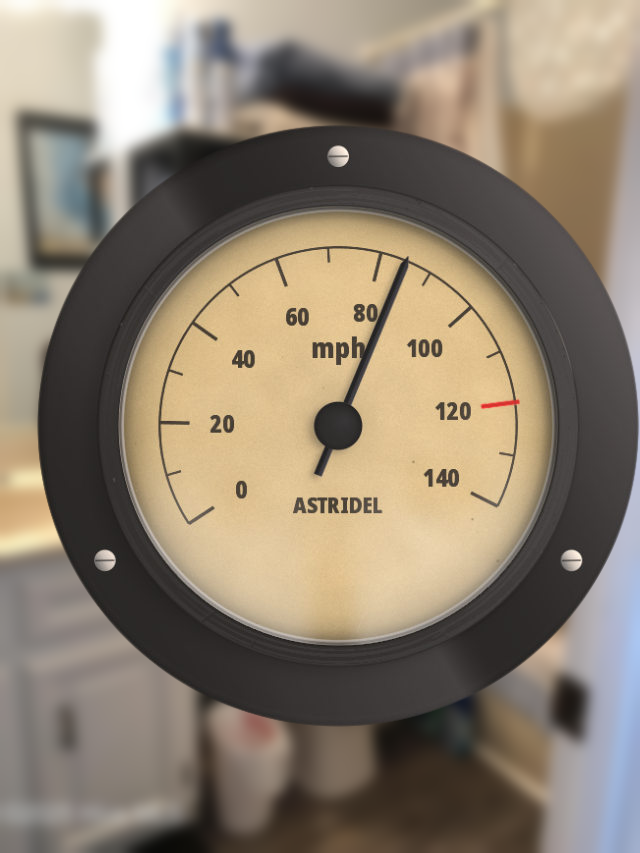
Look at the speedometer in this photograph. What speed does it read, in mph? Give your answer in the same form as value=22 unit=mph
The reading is value=85 unit=mph
